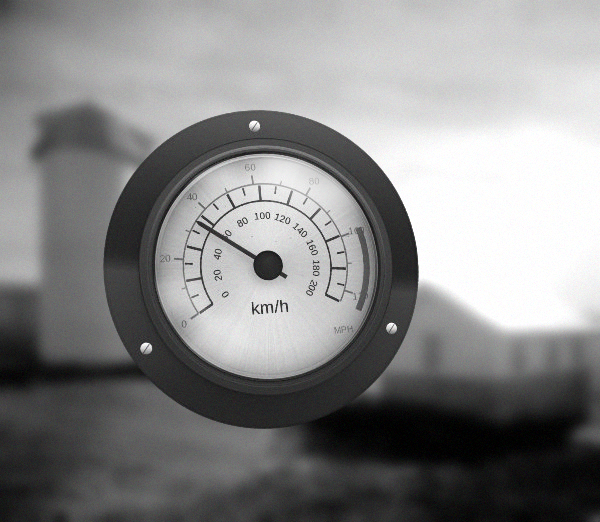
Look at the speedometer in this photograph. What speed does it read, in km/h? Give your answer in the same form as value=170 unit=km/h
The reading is value=55 unit=km/h
